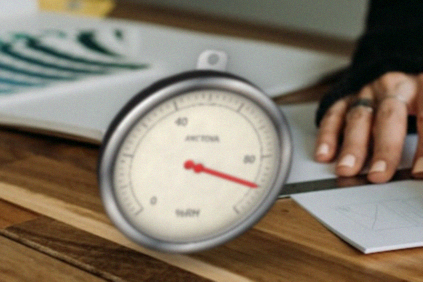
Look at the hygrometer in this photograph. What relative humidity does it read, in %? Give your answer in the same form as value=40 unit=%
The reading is value=90 unit=%
